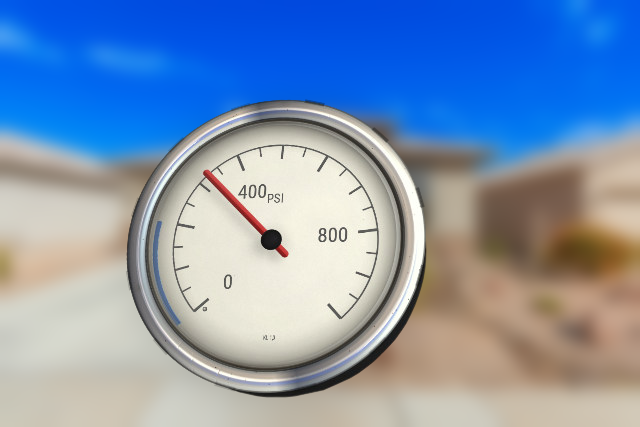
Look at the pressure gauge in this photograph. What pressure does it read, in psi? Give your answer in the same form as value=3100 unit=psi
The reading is value=325 unit=psi
